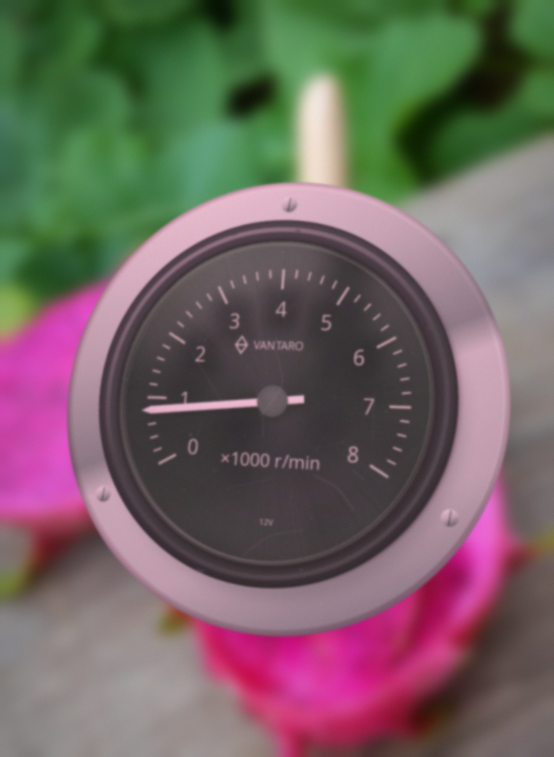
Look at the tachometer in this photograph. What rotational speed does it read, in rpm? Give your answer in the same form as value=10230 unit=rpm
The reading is value=800 unit=rpm
